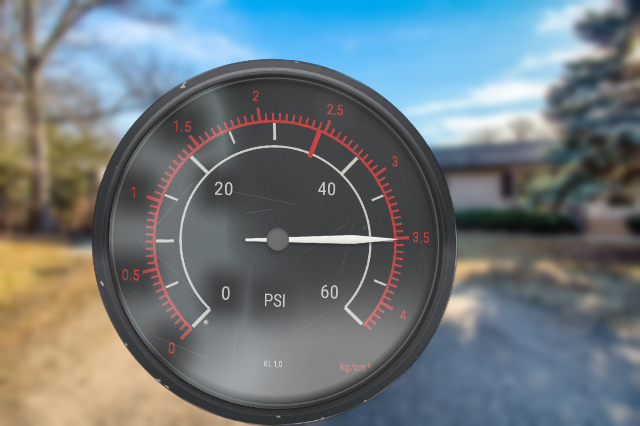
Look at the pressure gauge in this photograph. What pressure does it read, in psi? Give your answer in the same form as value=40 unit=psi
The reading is value=50 unit=psi
